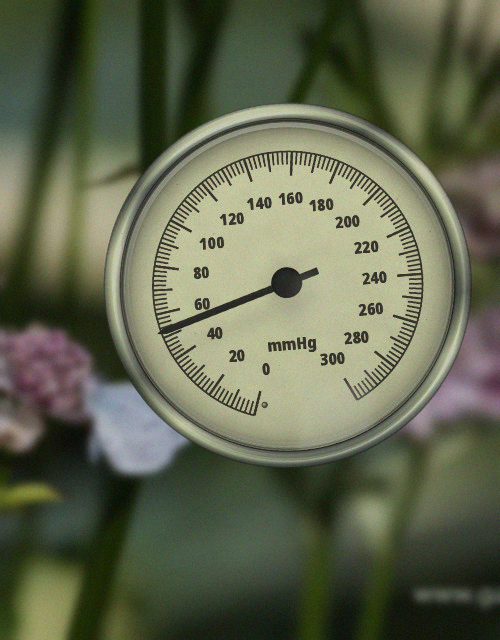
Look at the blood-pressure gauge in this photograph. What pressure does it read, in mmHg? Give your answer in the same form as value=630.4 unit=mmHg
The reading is value=52 unit=mmHg
